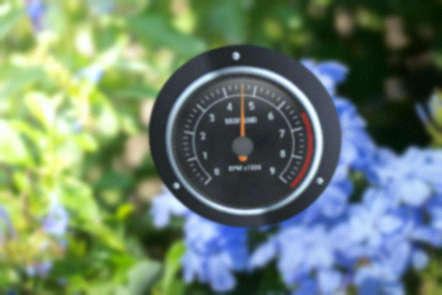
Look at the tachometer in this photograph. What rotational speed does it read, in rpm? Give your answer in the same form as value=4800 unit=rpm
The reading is value=4600 unit=rpm
